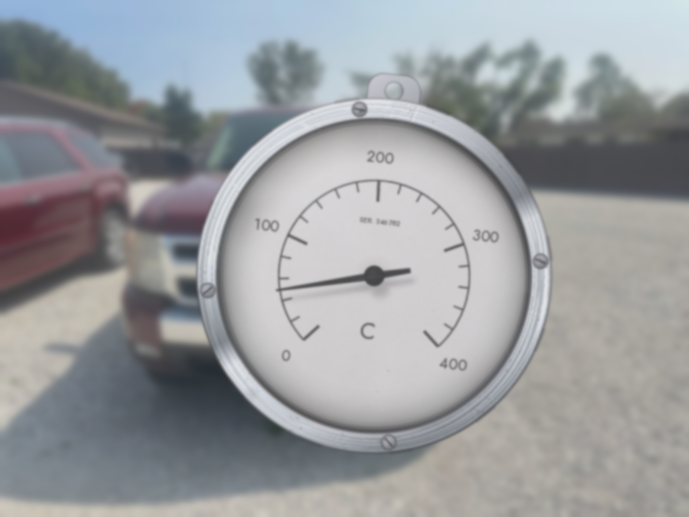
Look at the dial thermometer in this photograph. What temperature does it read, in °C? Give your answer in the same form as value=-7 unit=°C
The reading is value=50 unit=°C
